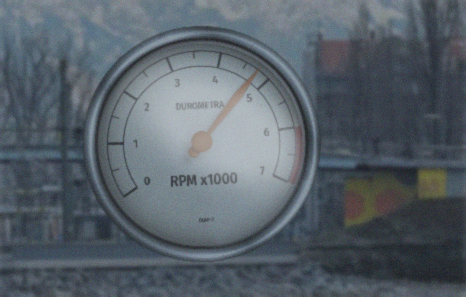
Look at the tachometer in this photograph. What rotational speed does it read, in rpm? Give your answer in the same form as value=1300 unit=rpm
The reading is value=4750 unit=rpm
